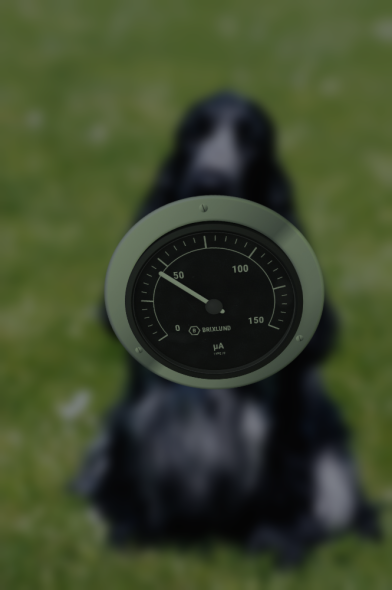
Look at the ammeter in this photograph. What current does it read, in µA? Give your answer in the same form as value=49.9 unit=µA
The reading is value=45 unit=µA
